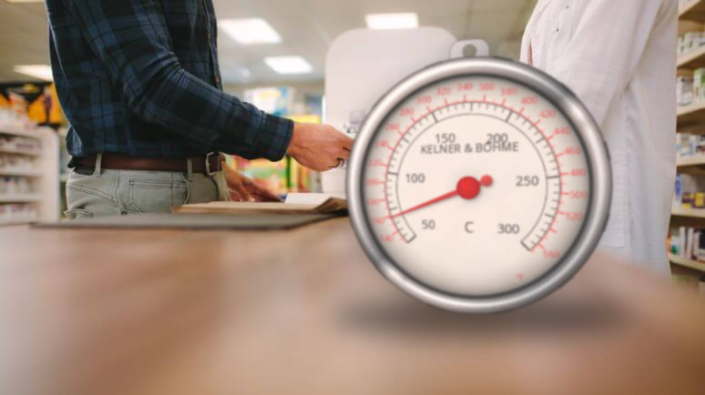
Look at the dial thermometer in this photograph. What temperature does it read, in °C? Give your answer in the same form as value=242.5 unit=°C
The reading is value=70 unit=°C
